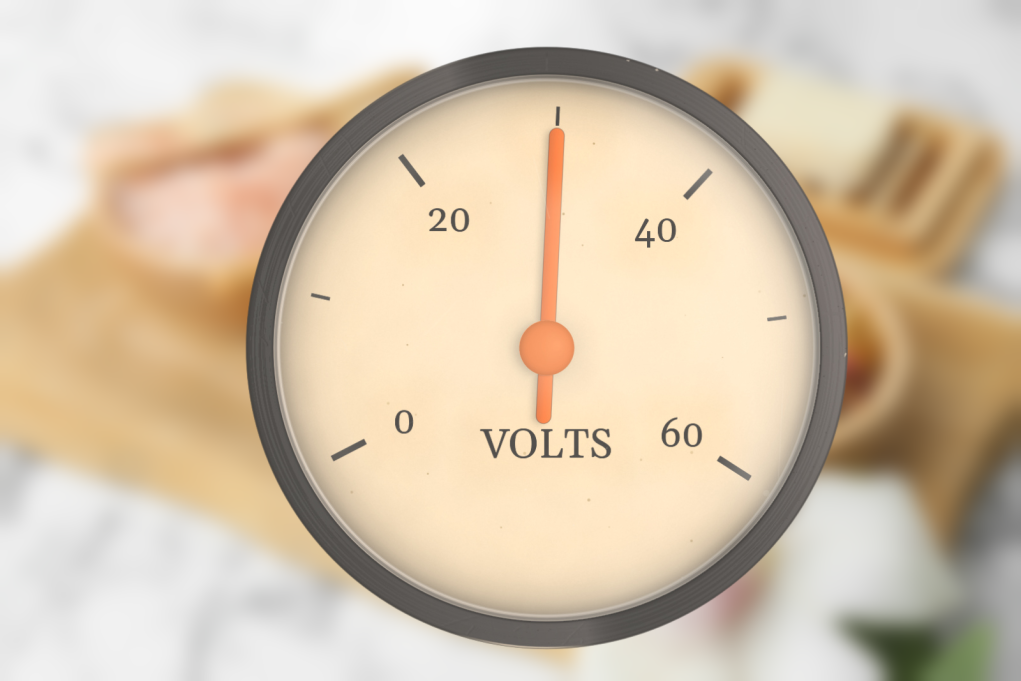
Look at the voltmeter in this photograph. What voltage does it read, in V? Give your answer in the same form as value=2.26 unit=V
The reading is value=30 unit=V
